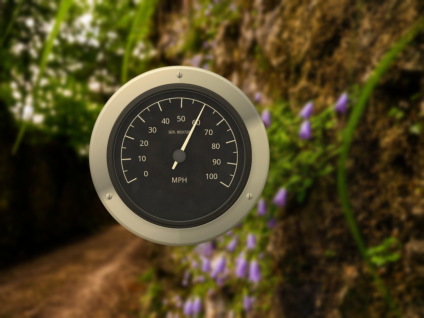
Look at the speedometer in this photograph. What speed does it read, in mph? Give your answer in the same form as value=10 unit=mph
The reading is value=60 unit=mph
